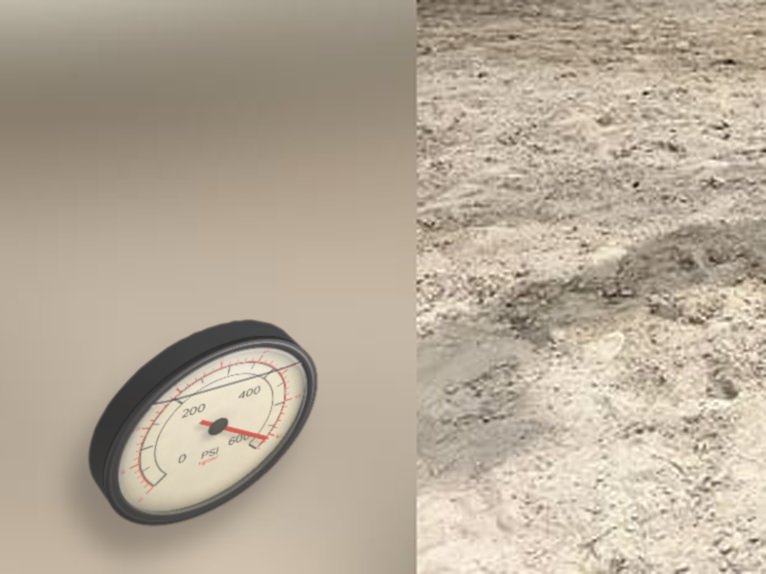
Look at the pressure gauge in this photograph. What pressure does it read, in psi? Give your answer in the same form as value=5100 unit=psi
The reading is value=575 unit=psi
